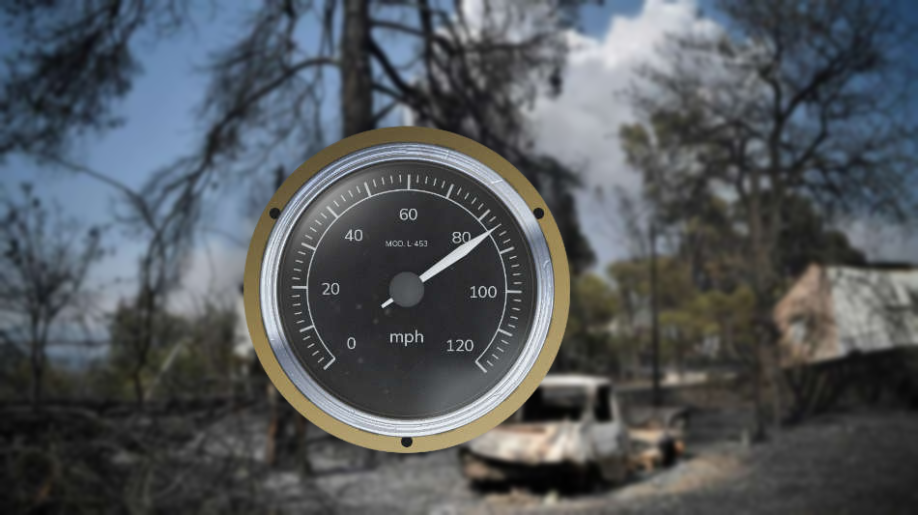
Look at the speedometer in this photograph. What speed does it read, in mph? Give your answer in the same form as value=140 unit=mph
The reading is value=84 unit=mph
